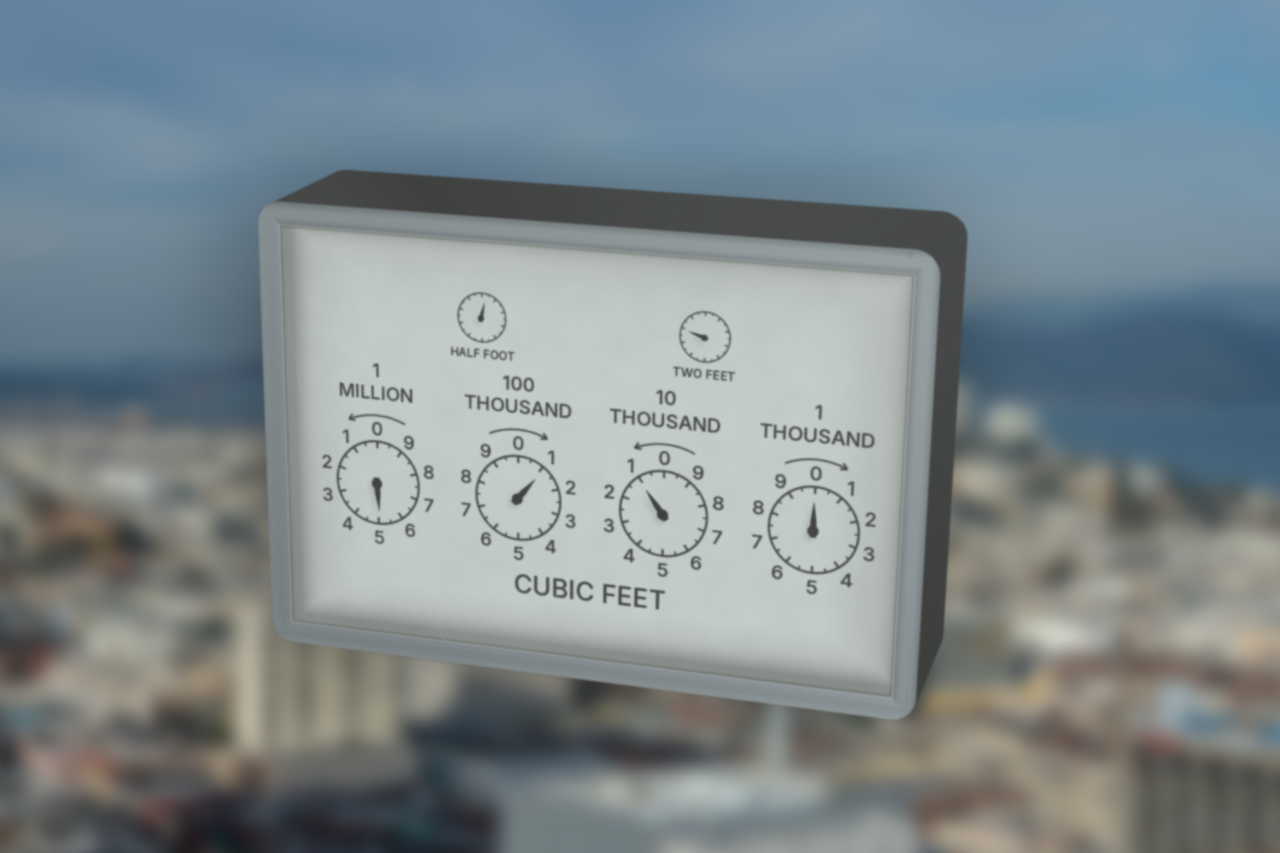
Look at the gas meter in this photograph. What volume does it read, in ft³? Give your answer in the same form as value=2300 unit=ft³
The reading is value=511000 unit=ft³
